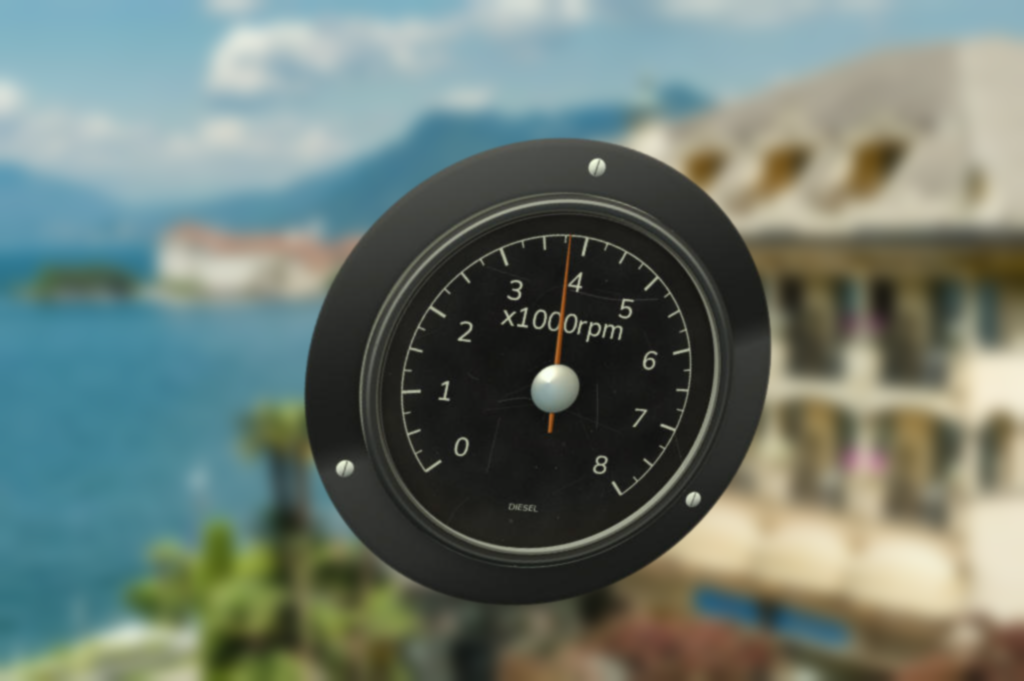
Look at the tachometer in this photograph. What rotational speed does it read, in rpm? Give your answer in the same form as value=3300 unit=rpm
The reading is value=3750 unit=rpm
